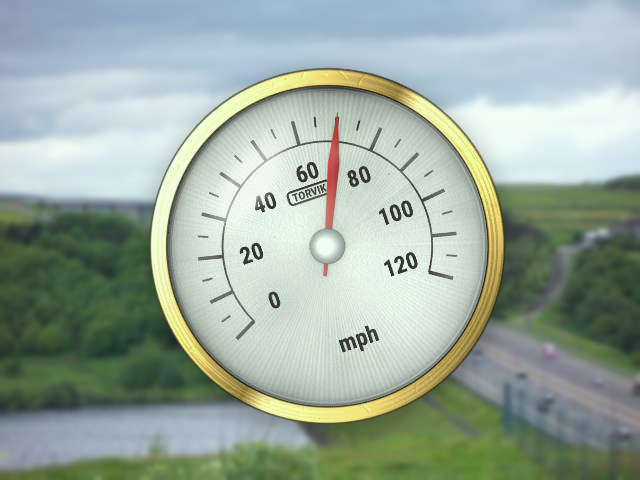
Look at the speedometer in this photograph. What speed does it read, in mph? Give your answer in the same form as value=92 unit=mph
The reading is value=70 unit=mph
